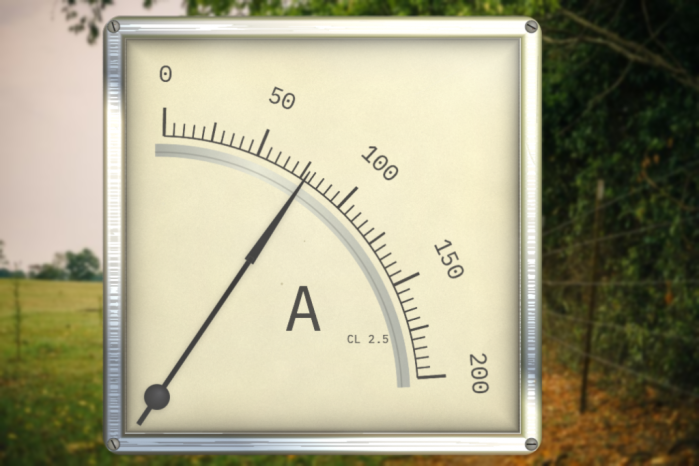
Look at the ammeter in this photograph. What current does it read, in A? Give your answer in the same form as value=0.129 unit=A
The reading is value=77.5 unit=A
